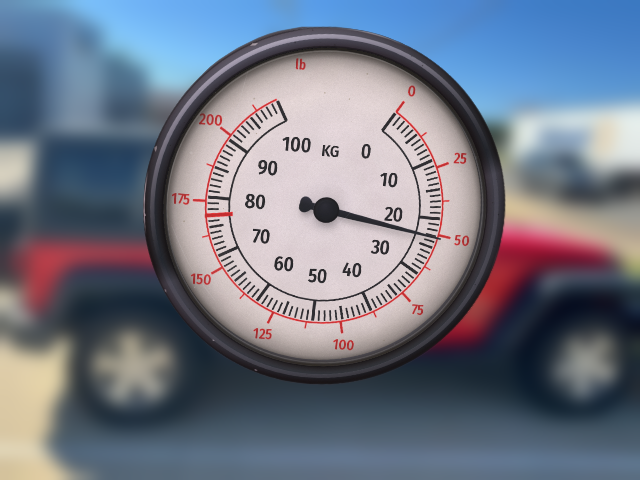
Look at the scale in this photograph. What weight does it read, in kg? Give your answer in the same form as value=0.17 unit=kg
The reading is value=23 unit=kg
